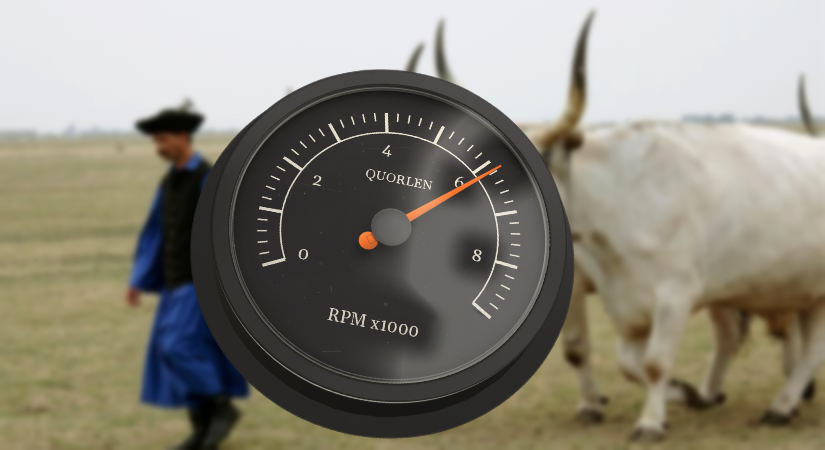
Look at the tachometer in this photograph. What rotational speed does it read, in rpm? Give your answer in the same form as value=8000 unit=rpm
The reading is value=6200 unit=rpm
